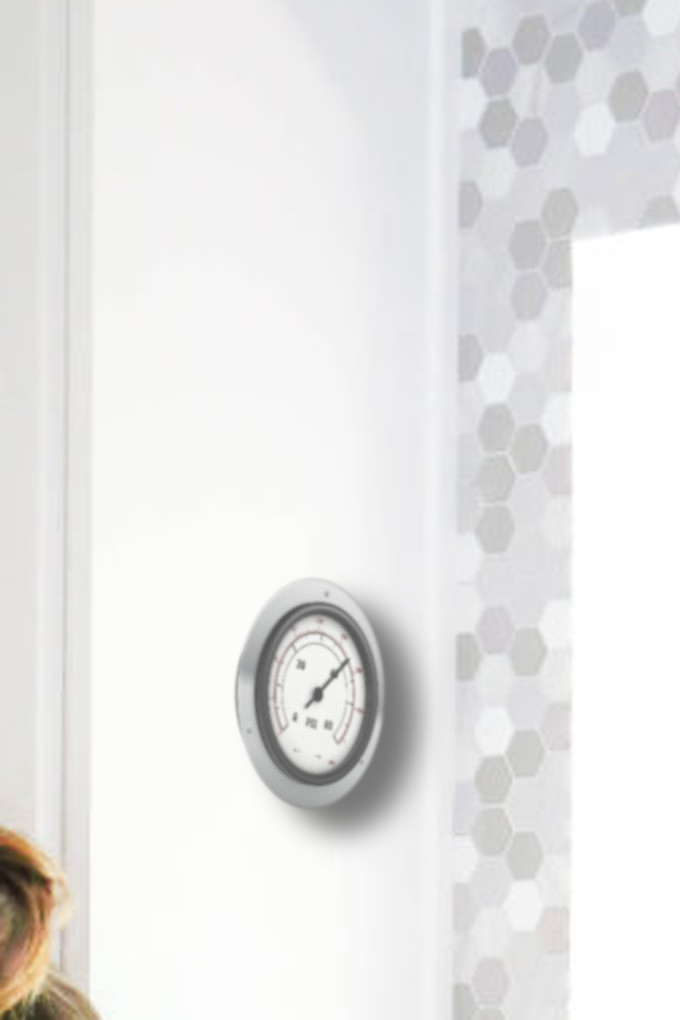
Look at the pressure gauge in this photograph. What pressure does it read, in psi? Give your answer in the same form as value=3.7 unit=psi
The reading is value=40 unit=psi
